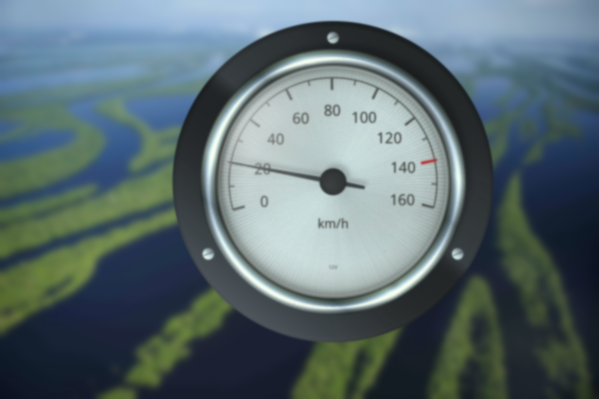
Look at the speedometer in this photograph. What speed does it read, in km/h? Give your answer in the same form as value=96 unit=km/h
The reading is value=20 unit=km/h
